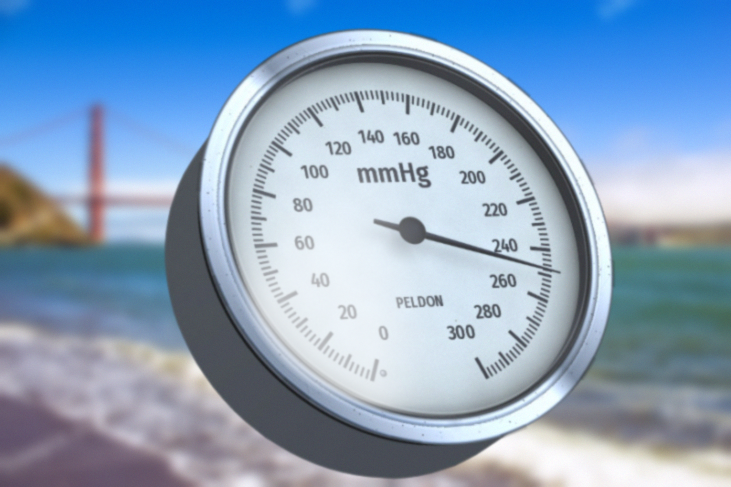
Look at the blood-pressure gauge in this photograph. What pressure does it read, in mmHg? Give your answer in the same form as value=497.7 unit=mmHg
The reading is value=250 unit=mmHg
